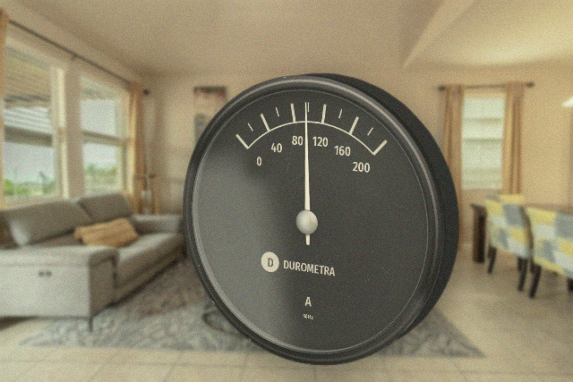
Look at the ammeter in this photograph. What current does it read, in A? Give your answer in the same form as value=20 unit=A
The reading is value=100 unit=A
